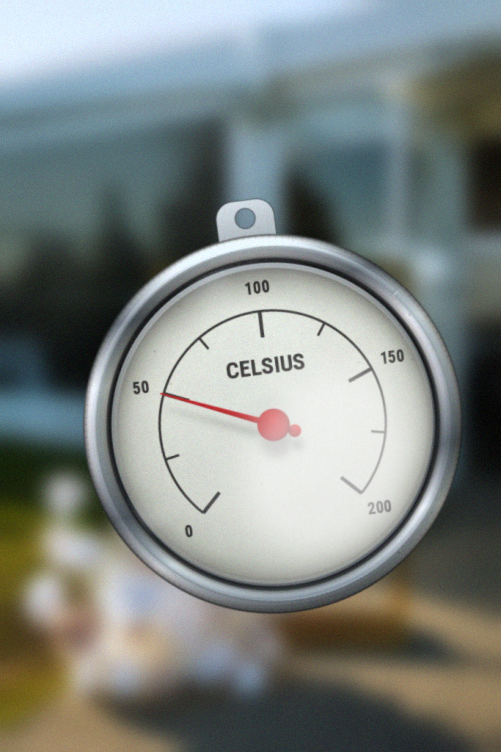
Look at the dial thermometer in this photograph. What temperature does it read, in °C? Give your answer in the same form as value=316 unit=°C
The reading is value=50 unit=°C
